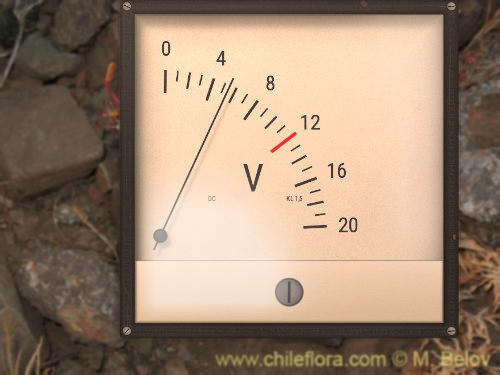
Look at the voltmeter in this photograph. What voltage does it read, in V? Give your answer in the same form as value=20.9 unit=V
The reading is value=5.5 unit=V
